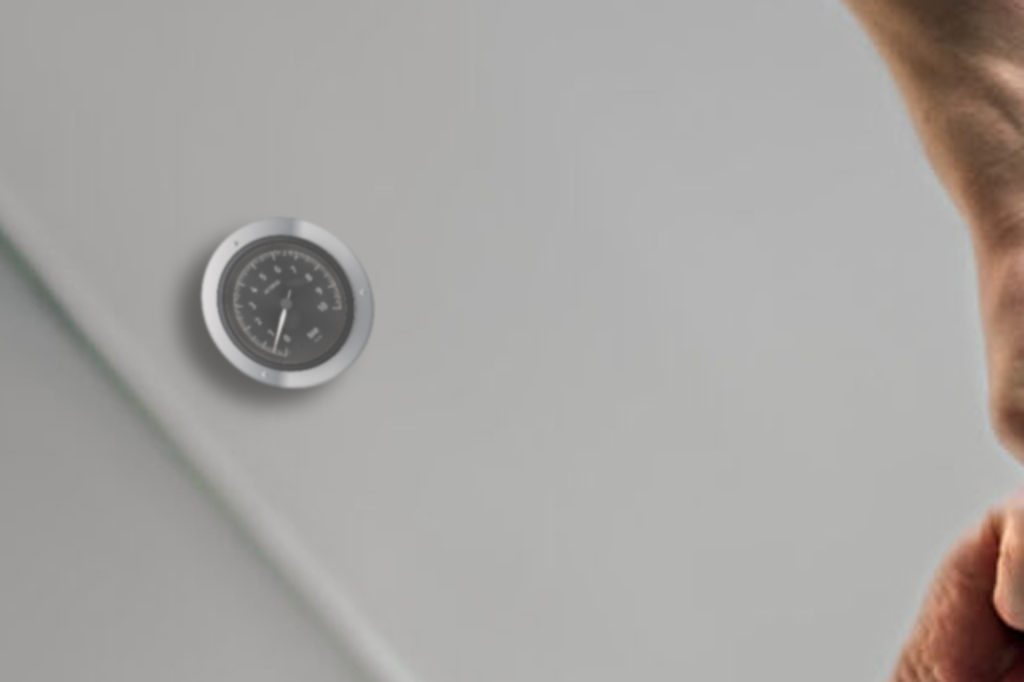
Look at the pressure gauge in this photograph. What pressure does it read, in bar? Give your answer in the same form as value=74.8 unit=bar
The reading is value=0.5 unit=bar
